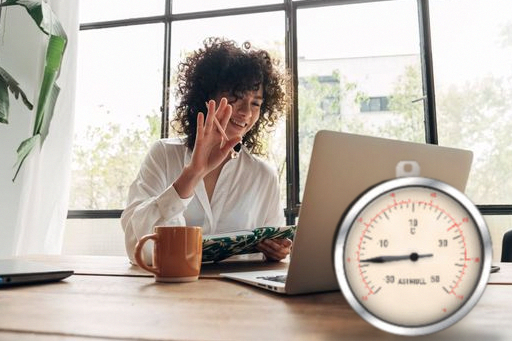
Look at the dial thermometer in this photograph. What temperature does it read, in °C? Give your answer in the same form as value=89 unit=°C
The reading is value=-18 unit=°C
